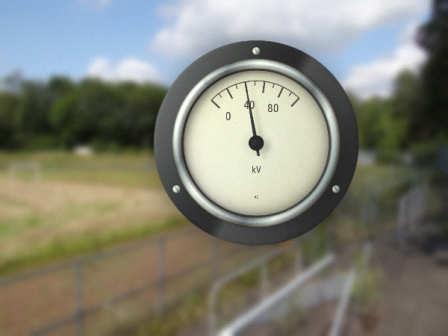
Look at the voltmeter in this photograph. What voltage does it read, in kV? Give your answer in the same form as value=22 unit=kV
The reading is value=40 unit=kV
